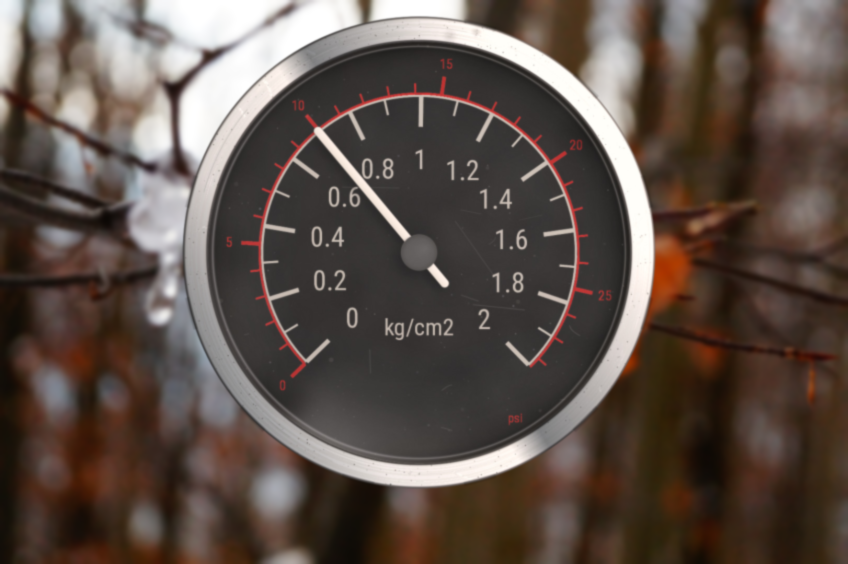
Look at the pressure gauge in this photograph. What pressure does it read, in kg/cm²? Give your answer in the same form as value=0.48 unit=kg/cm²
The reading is value=0.7 unit=kg/cm²
